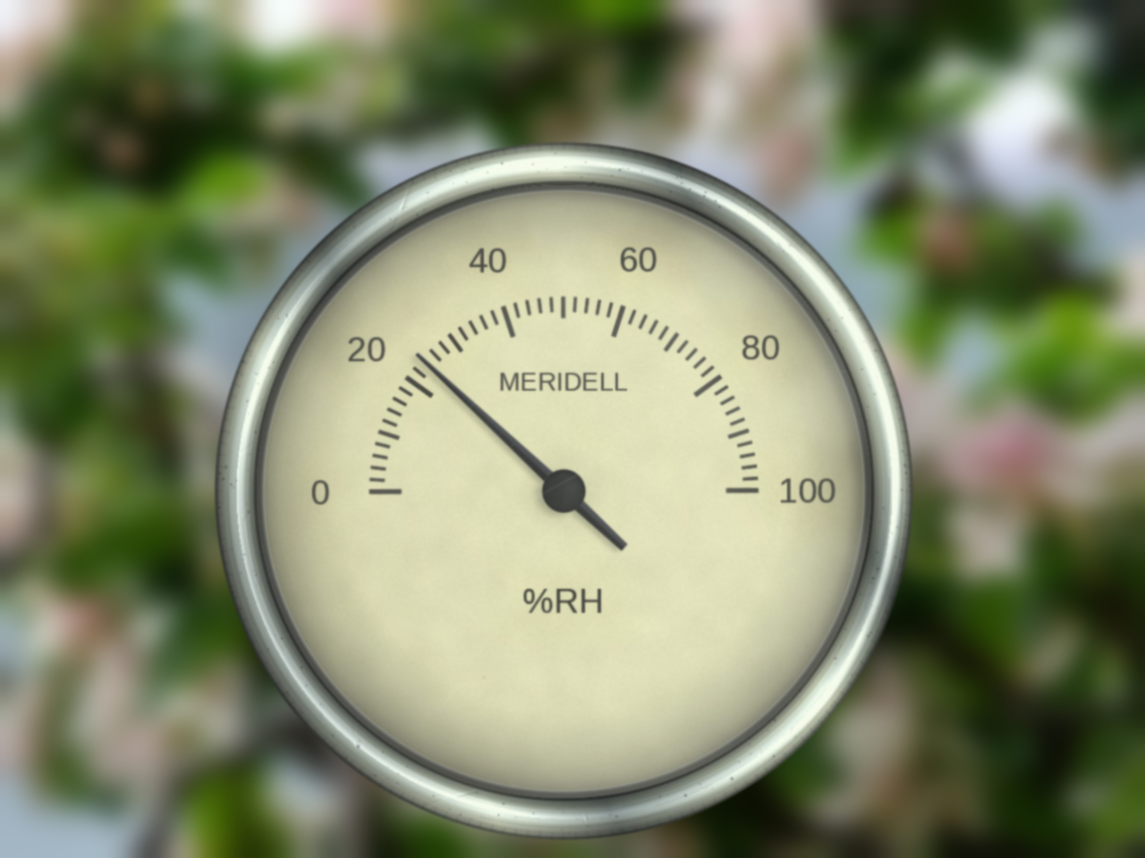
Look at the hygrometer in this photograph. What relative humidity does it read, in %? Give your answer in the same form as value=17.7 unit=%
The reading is value=24 unit=%
